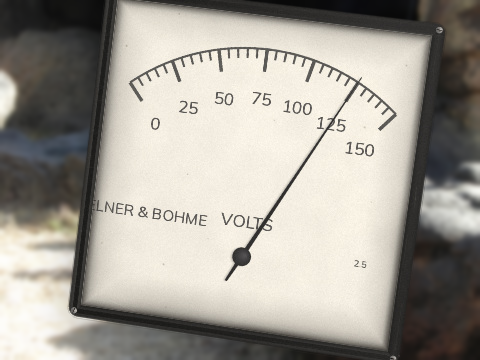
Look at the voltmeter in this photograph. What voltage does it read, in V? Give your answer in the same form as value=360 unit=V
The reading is value=125 unit=V
